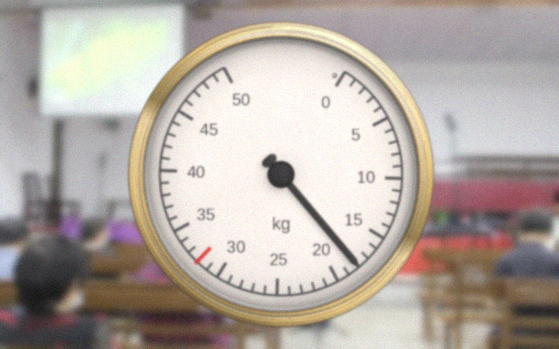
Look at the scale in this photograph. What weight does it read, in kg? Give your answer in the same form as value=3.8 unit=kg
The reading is value=18 unit=kg
